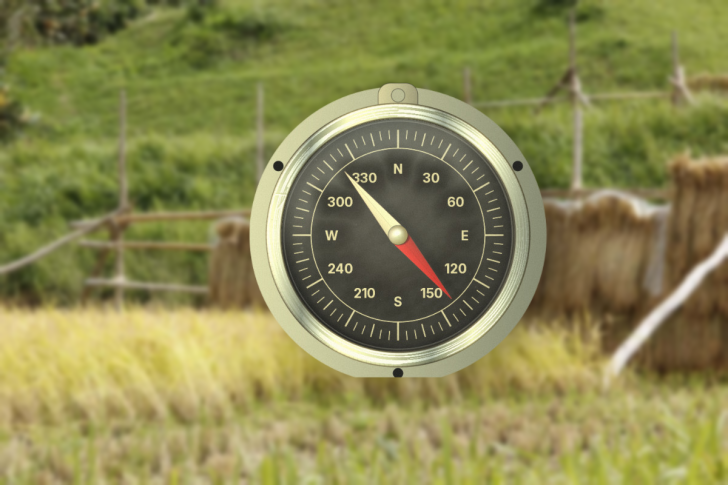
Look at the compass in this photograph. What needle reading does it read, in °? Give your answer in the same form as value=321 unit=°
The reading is value=140 unit=°
